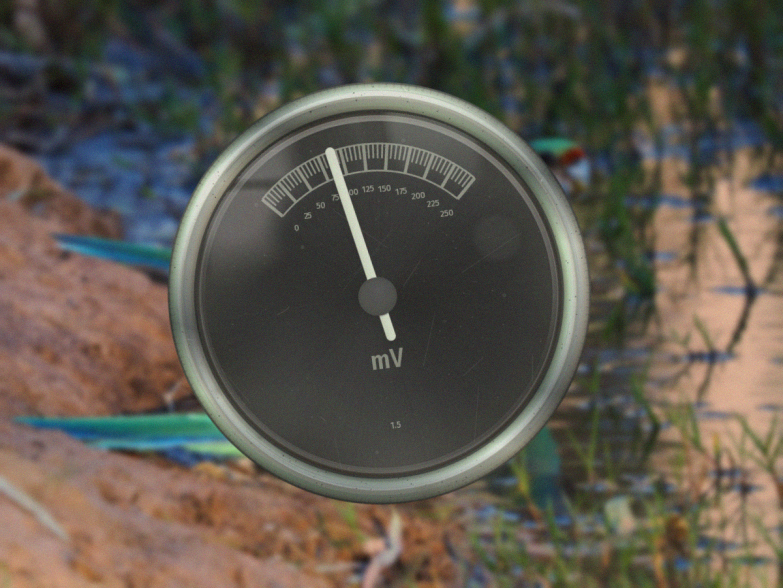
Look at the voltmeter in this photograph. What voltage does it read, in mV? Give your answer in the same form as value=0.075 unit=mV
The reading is value=90 unit=mV
